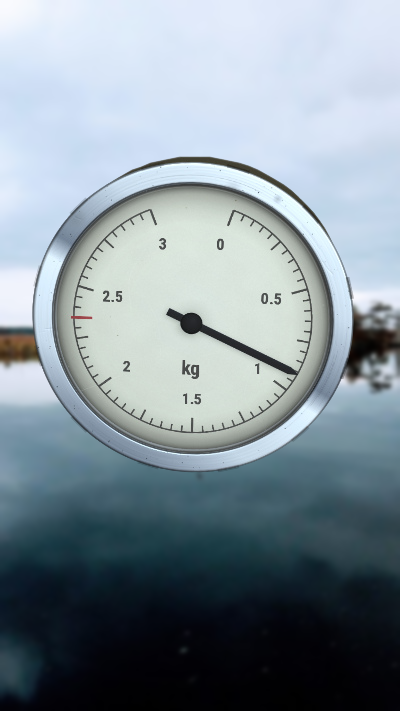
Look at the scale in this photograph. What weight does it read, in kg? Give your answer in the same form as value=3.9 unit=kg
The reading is value=0.9 unit=kg
